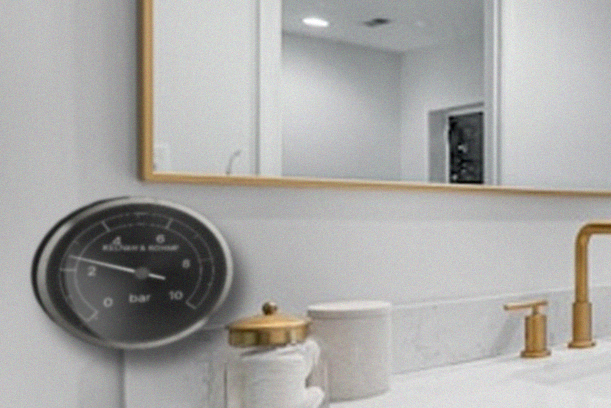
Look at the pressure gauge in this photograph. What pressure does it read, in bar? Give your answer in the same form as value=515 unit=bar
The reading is value=2.5 unit=bar
